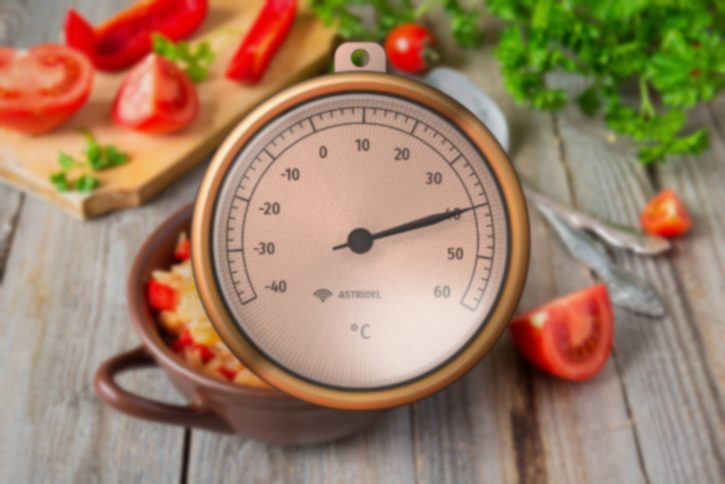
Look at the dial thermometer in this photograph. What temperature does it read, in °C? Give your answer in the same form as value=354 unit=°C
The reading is value=40 unit=°C
